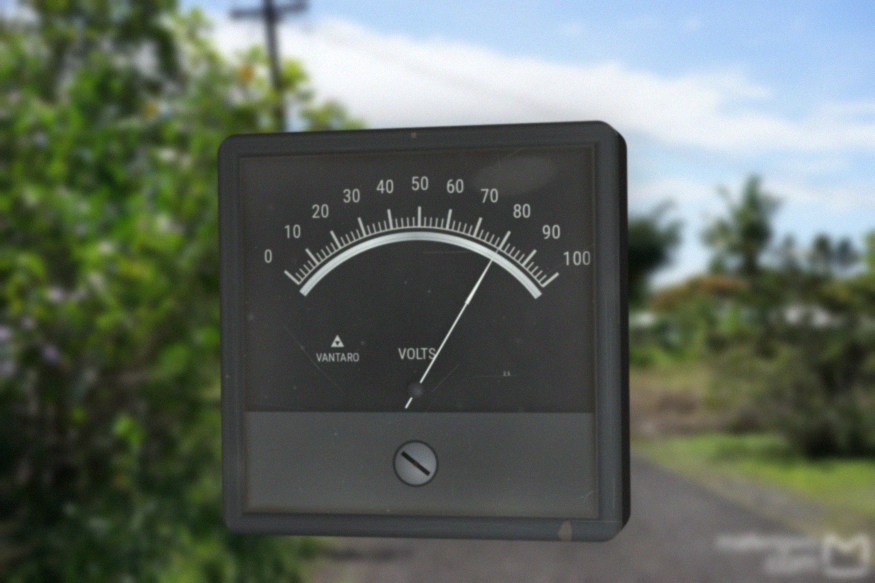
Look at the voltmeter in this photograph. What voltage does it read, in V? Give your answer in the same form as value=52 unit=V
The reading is value=80 unit=V
